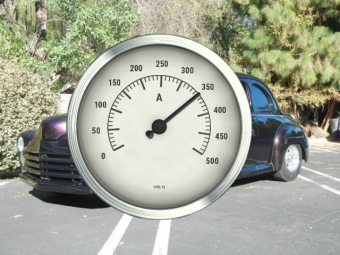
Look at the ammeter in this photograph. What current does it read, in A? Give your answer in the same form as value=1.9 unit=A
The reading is value=350 unit=A
